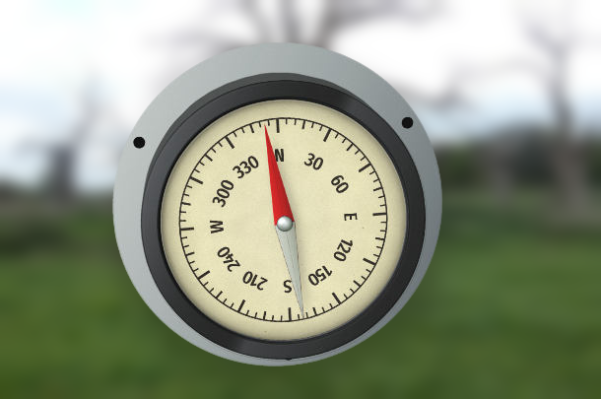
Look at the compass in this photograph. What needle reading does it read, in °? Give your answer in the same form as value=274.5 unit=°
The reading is value=352.5 unit=°
